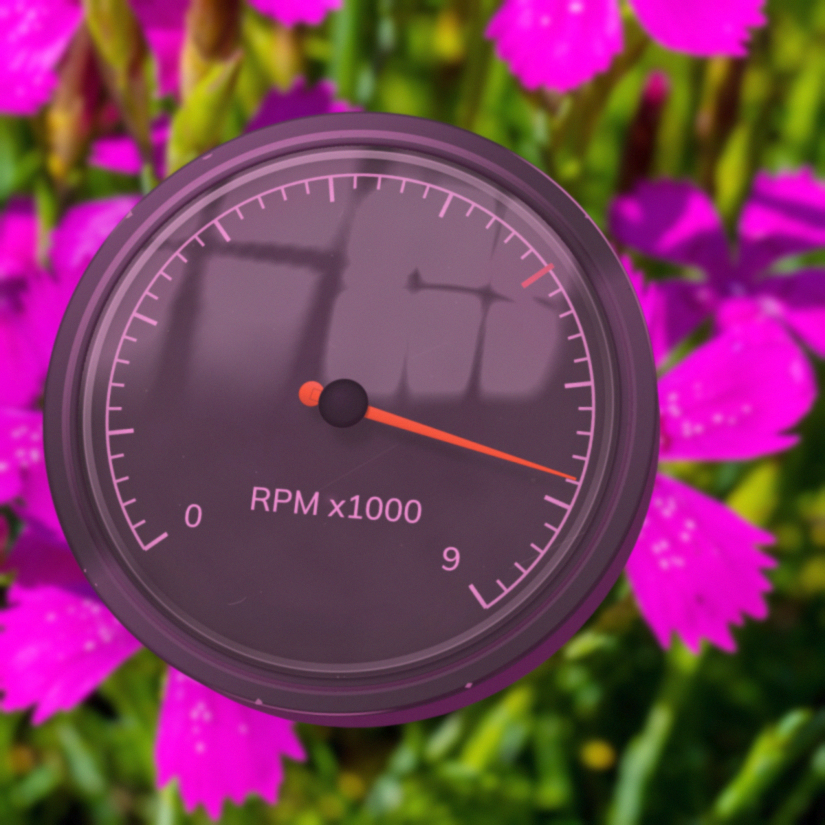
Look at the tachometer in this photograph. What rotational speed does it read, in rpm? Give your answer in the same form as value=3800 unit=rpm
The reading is value=7800 unit=rpm
